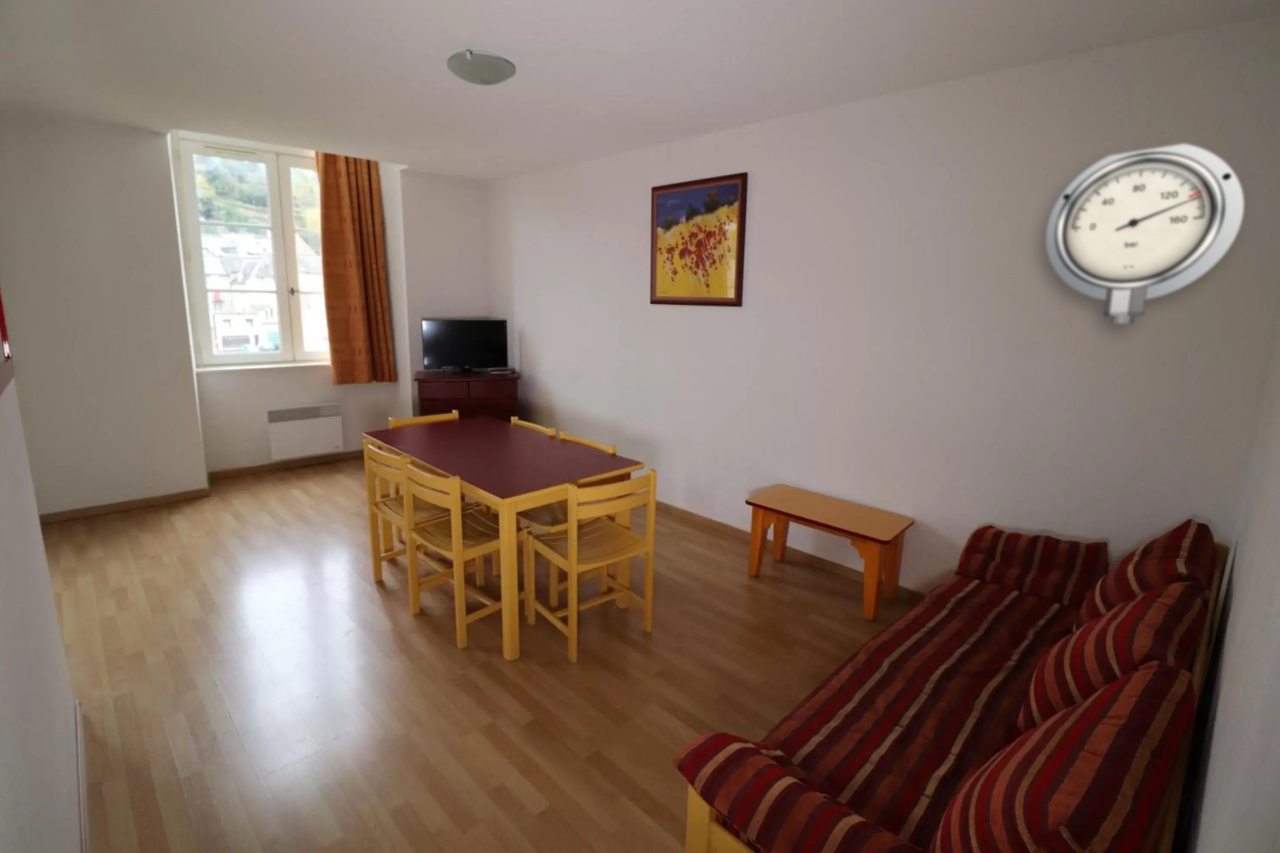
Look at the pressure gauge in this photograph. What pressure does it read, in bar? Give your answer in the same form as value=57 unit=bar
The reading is value=140 unit=bar
